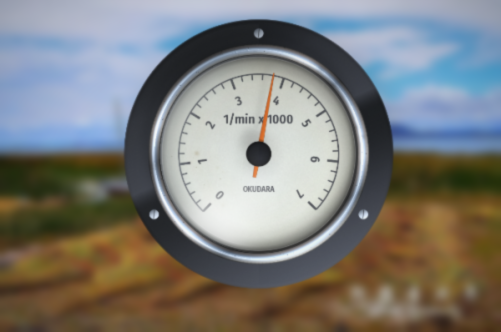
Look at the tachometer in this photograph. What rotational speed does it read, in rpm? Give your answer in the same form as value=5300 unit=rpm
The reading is value=3800 unit=rpm
